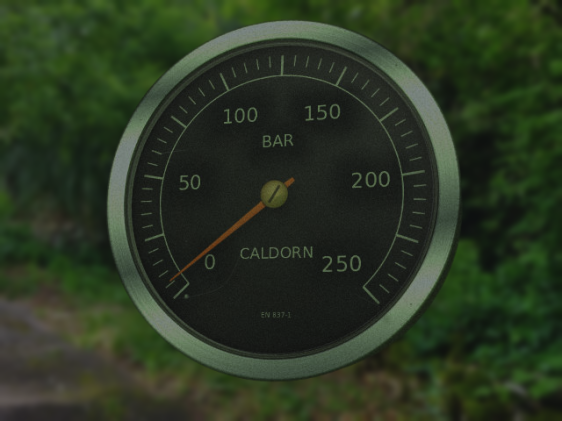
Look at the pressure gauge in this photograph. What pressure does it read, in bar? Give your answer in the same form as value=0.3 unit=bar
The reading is value=5 unit=bar
